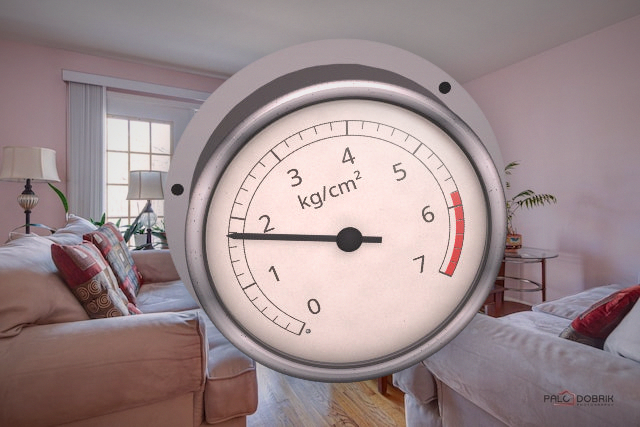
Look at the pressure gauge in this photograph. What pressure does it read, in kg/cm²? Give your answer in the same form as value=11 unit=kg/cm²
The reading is value=1.8 unit=kg/cm²
